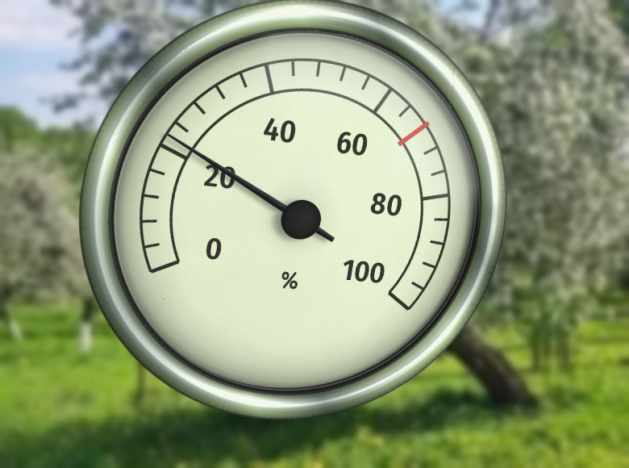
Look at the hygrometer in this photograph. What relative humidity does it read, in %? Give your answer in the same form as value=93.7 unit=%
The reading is value=22 unit=%
